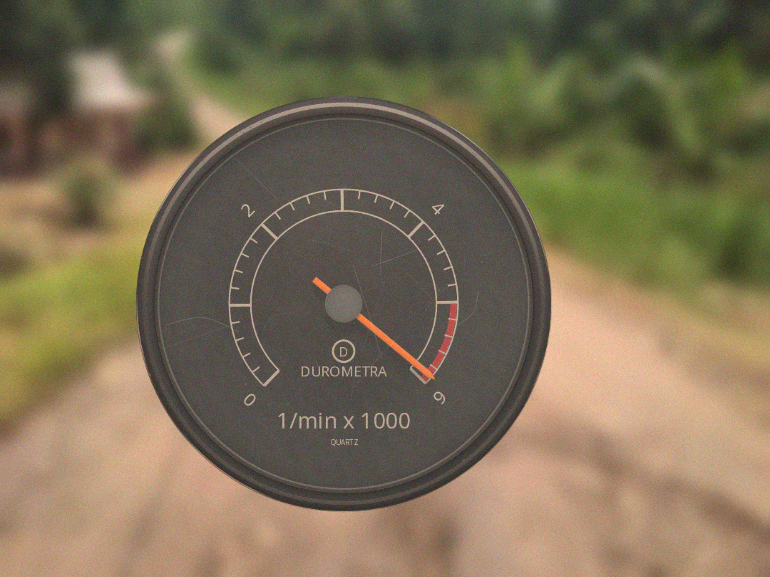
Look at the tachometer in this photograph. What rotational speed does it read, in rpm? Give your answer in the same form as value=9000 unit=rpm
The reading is value=5900 unit=rpm
